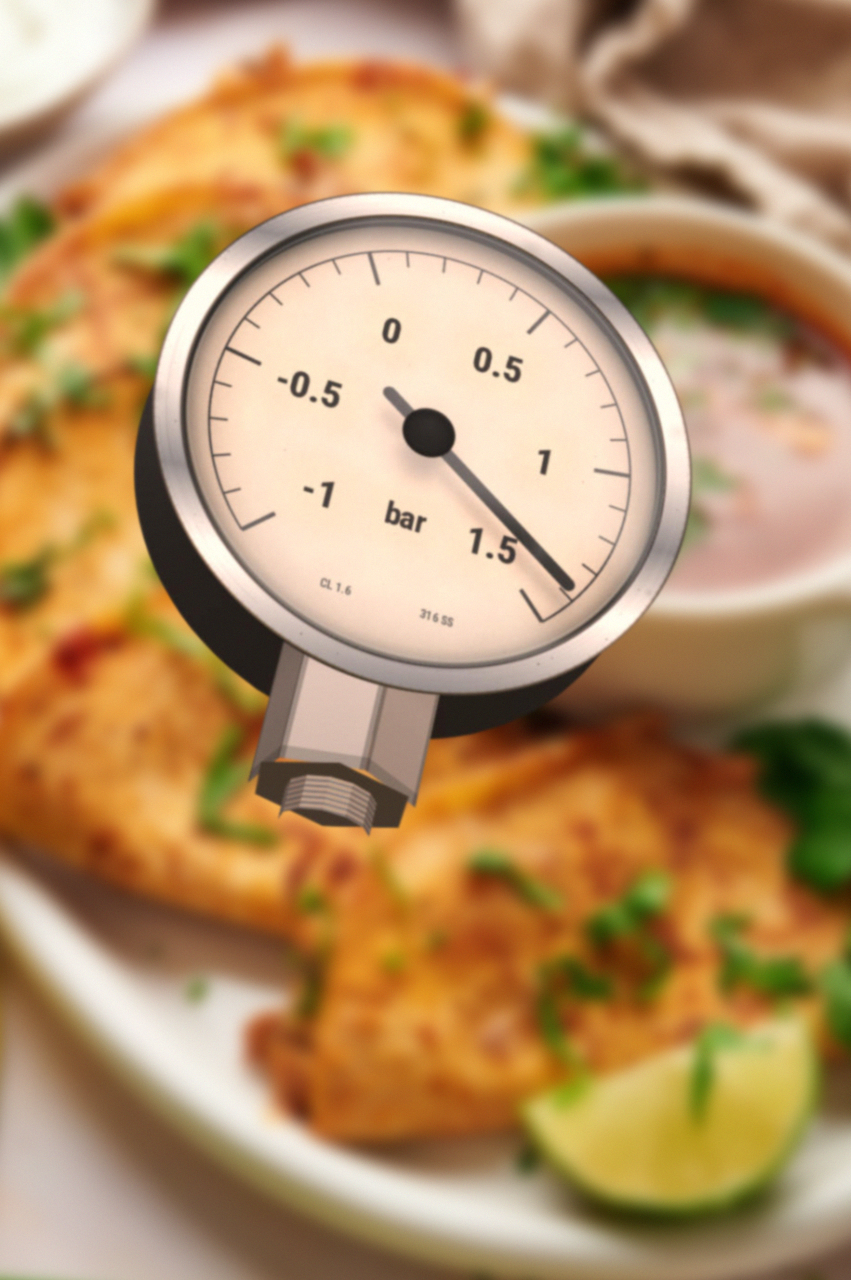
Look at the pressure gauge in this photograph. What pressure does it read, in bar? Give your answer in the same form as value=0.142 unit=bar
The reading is value=1.4 unit=bar
